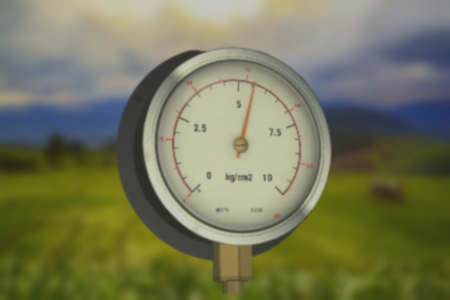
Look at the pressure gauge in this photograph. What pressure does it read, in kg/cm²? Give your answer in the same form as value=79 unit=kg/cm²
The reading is value=5.5 unit=kg/cm²
